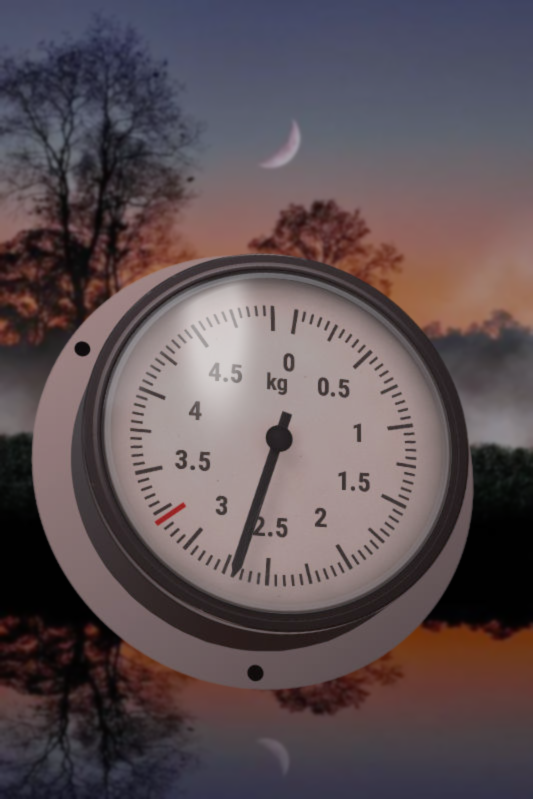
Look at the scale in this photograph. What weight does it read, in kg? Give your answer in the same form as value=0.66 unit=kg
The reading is value=2.7 unit=kg
